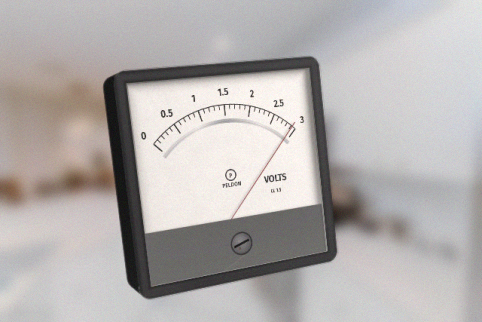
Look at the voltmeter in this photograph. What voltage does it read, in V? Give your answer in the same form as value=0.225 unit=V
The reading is value=2.9 unit=V
